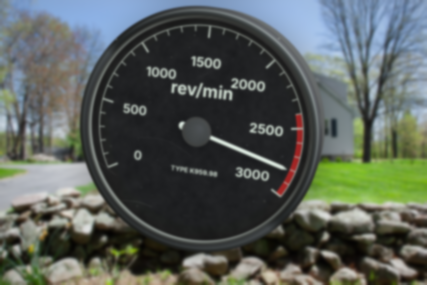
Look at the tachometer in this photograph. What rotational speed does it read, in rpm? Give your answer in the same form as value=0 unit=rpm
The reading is value=2800 unit=rpm
